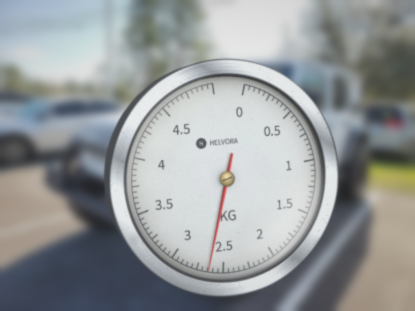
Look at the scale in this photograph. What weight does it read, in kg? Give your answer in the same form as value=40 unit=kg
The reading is value=2.65 unit=kg
